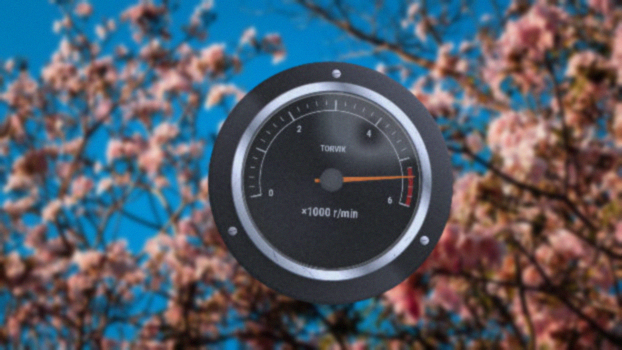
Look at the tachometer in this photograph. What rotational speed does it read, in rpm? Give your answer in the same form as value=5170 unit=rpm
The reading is value=5400 unit=rpm
